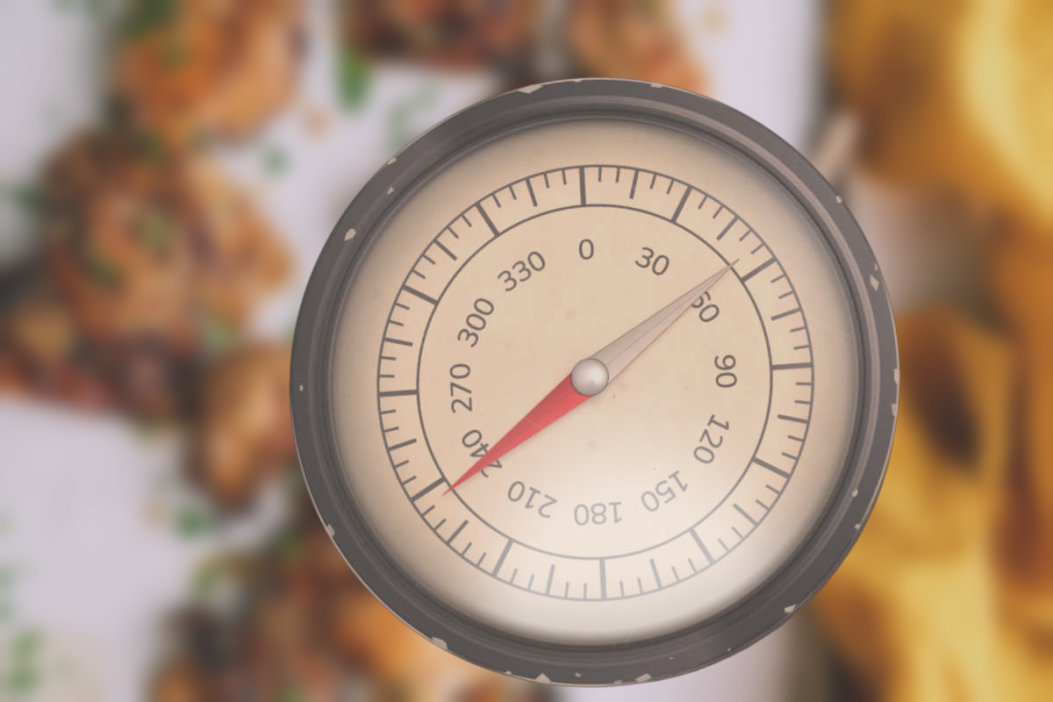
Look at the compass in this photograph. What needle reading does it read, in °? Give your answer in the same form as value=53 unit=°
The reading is value=235 unit=°
